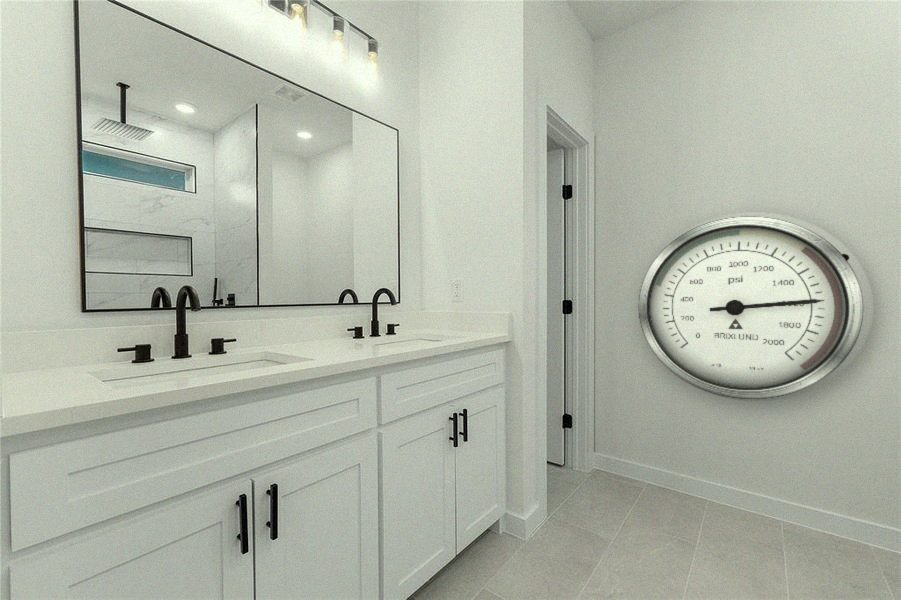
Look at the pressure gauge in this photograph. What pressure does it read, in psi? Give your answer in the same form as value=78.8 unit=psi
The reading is value=1600 unit=psi
